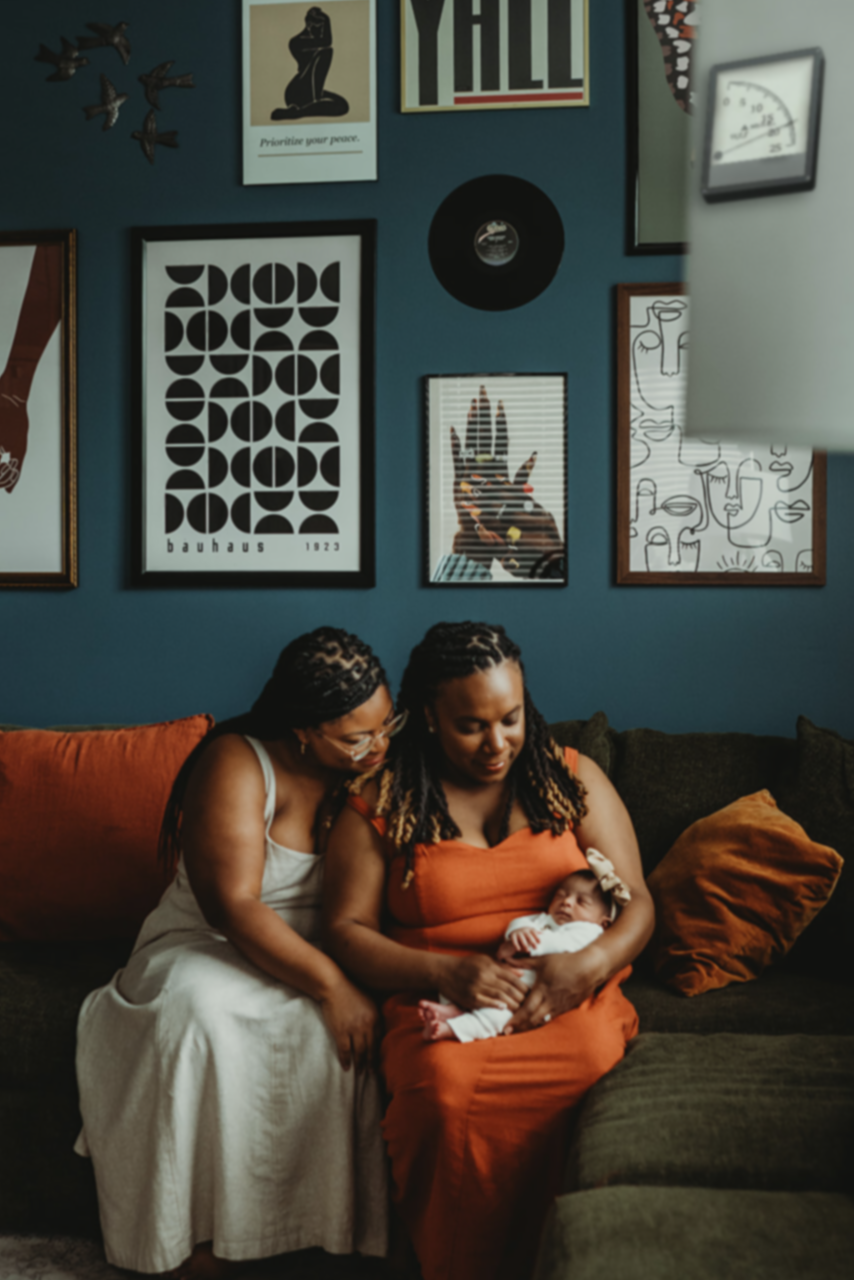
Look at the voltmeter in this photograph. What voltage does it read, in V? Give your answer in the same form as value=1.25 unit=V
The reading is value=20 unit=V
